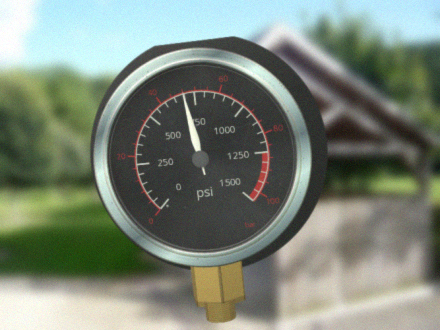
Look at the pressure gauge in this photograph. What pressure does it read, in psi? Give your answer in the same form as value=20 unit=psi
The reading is value=700 unit=psi
